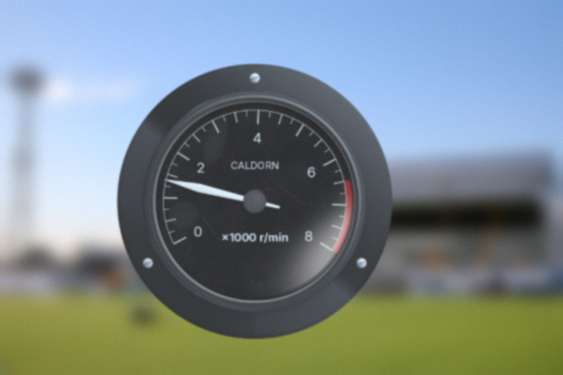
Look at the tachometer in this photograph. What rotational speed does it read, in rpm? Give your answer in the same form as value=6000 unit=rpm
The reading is value=1375 unit=rpm
